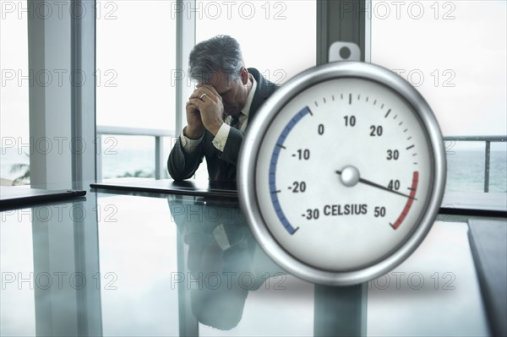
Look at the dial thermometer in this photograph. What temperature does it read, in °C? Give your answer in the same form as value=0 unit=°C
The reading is value=42 unit=°C
